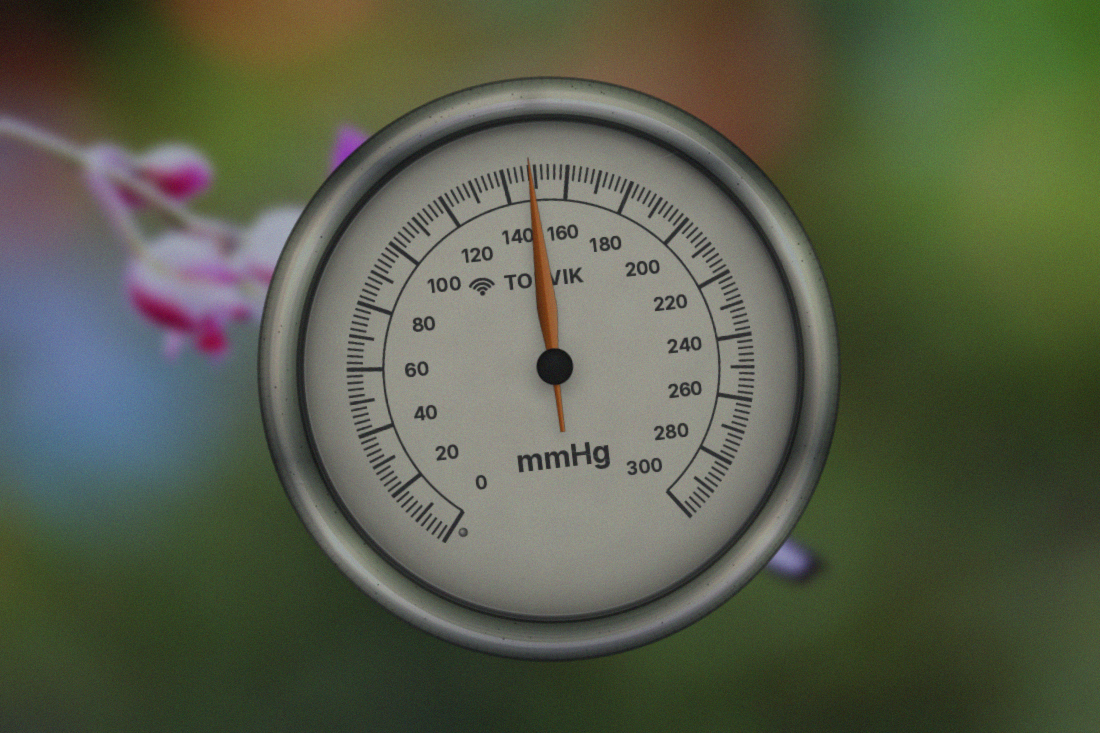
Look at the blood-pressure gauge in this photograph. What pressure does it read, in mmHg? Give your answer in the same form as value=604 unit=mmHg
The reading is value=148 unit=mmHg
